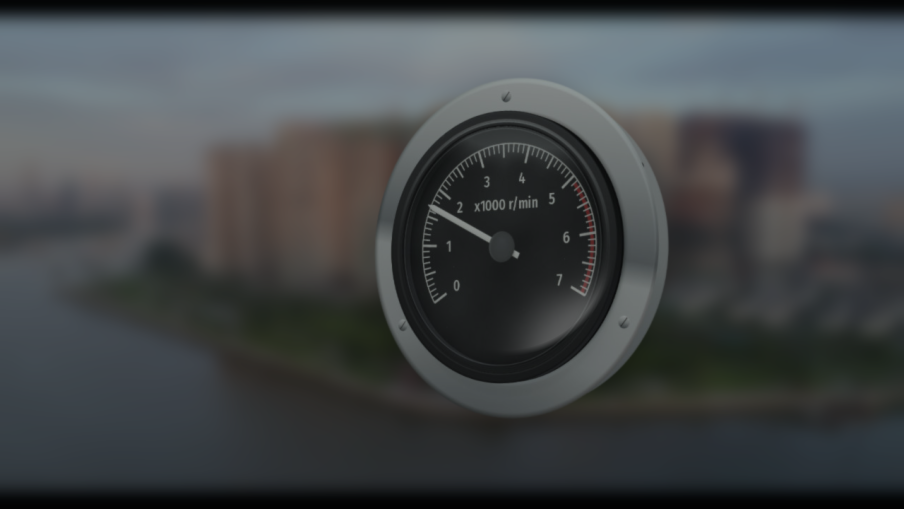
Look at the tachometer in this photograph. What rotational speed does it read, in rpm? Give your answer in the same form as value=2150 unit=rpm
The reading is value=1700 unit=rpm
